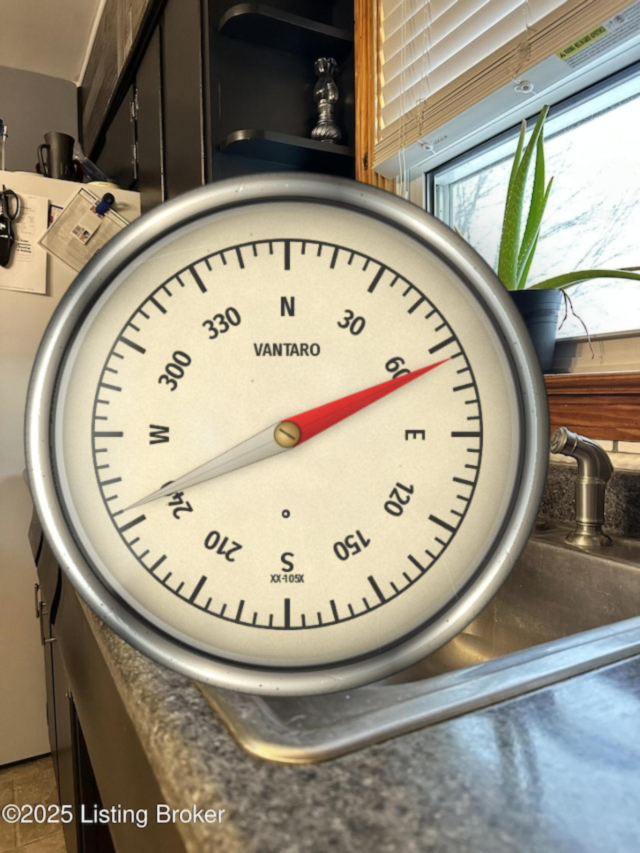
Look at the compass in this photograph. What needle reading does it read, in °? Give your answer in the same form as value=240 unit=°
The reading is value=65 unit=°
